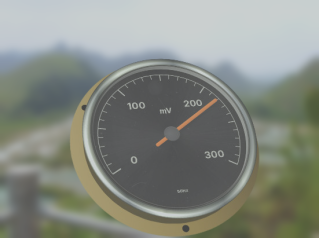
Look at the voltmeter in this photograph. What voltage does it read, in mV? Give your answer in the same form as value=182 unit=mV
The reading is value=220 unit=mV
